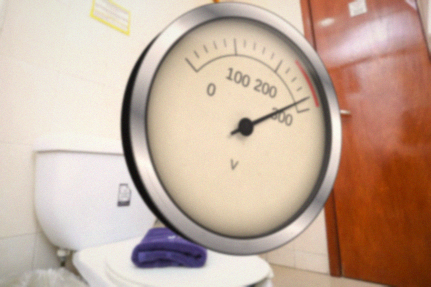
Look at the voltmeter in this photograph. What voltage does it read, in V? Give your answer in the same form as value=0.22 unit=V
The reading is value=280 unit=V
